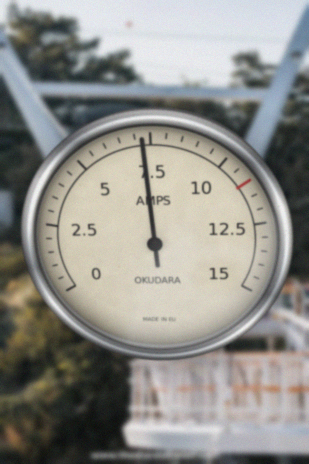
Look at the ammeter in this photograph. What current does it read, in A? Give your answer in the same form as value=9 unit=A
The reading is value=7.25 unit=A
